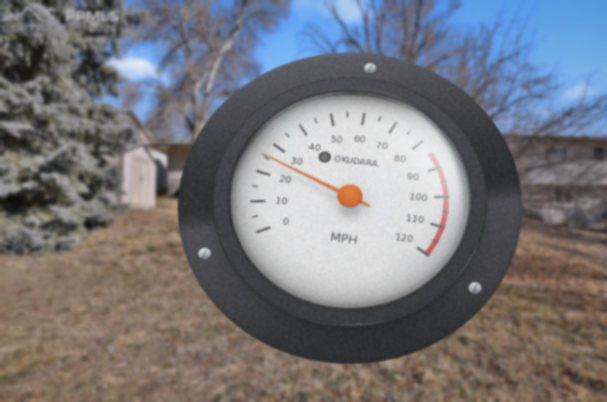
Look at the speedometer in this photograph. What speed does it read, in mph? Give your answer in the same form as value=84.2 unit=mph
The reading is value=25 unit=mph
